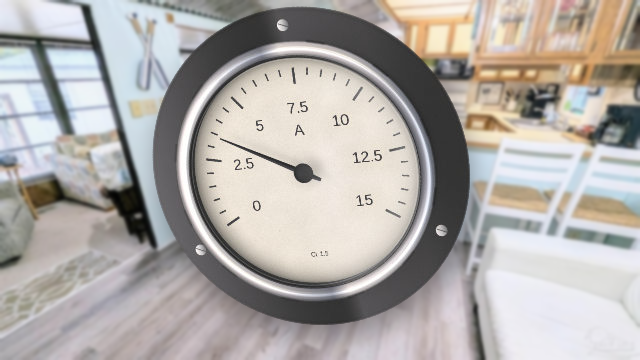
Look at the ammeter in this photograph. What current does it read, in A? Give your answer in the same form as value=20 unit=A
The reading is value=3.5 unit=A
